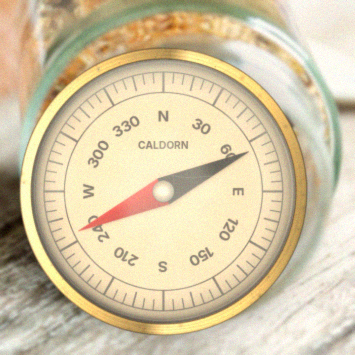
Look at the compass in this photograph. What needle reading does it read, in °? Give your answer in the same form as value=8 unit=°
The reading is value=245 unit=°
